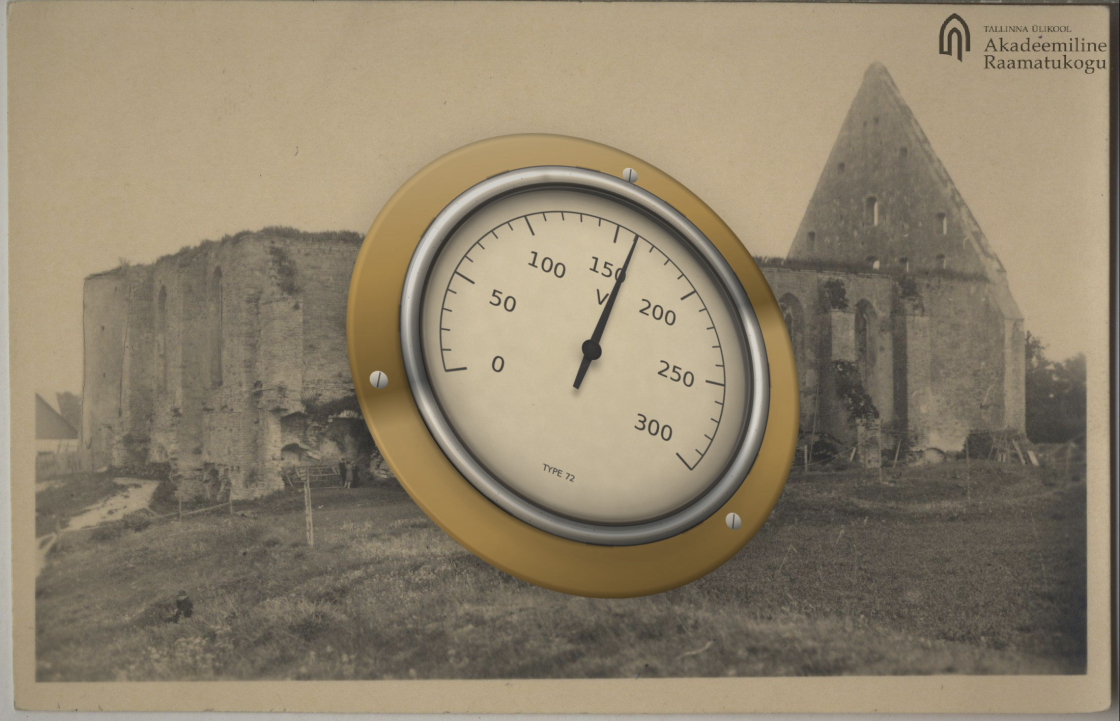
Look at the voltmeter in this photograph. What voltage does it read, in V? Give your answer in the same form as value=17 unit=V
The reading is value=160 unit=V
